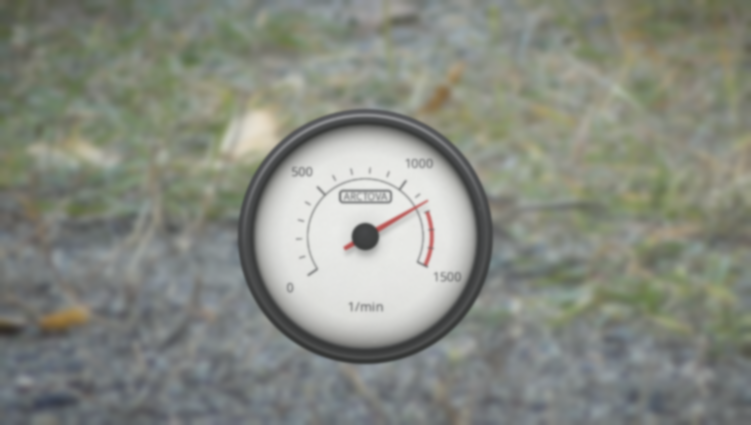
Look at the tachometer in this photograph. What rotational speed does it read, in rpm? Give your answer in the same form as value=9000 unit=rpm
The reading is value=1150 unit=rpm
